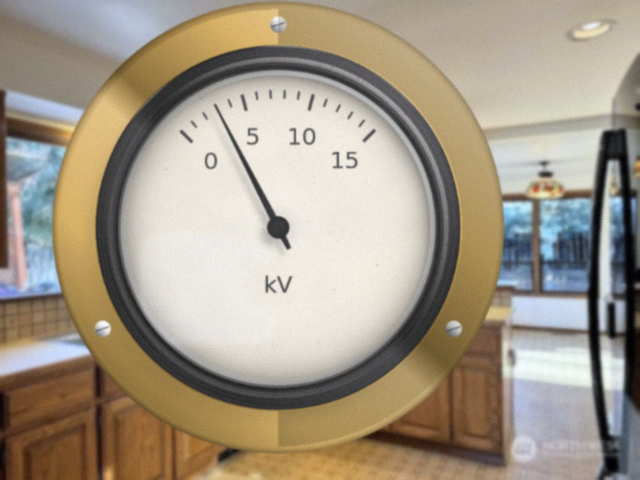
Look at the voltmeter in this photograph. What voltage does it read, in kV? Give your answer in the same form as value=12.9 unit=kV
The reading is value=3 unit=kV
